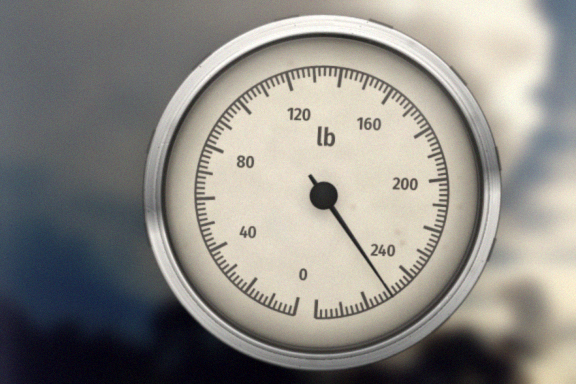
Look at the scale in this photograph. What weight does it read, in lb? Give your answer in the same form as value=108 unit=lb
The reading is value=250 unit=lb
